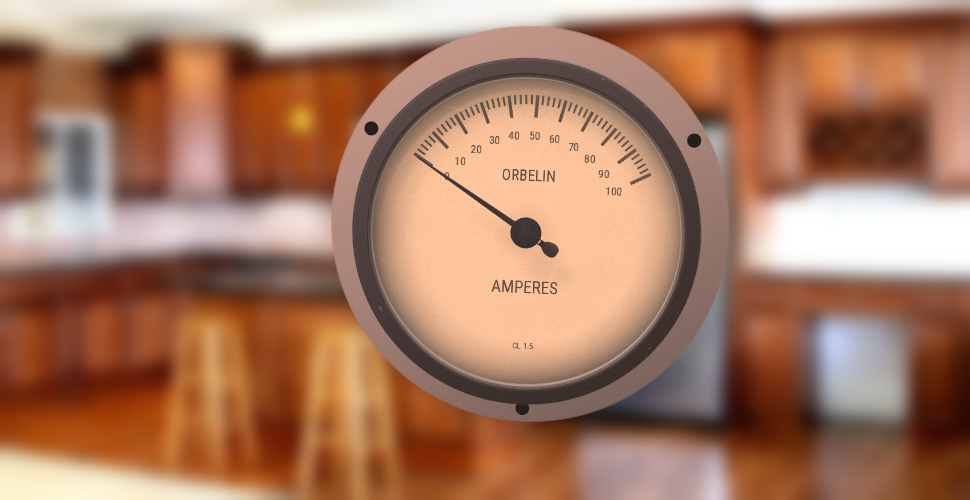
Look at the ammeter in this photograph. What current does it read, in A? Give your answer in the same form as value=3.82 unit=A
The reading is value=0 unit=A
